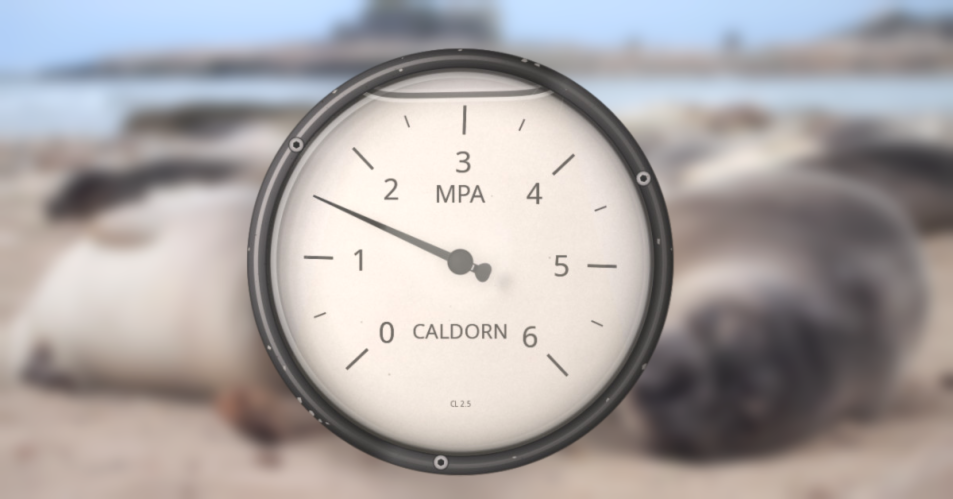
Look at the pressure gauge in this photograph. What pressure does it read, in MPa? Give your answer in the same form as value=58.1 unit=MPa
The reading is value=1.5 unit=MPa
